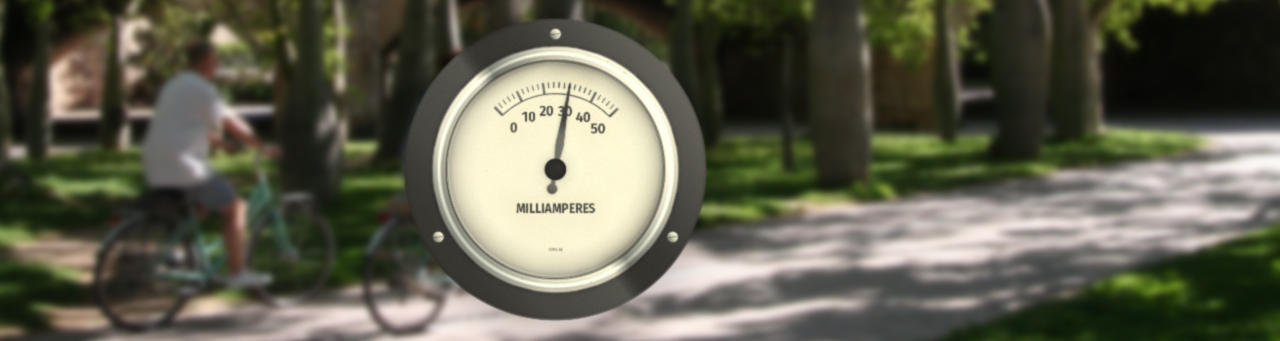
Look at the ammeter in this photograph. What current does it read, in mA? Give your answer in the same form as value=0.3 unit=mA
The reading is value=30 unit=mA
